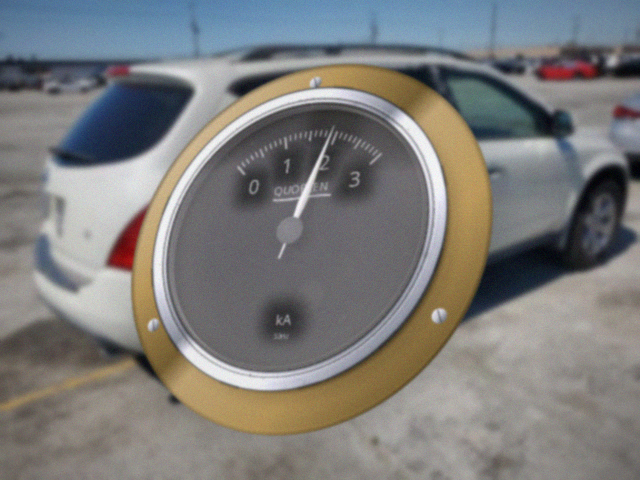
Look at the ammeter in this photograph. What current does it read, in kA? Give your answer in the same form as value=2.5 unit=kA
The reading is value=2 unit=kA
